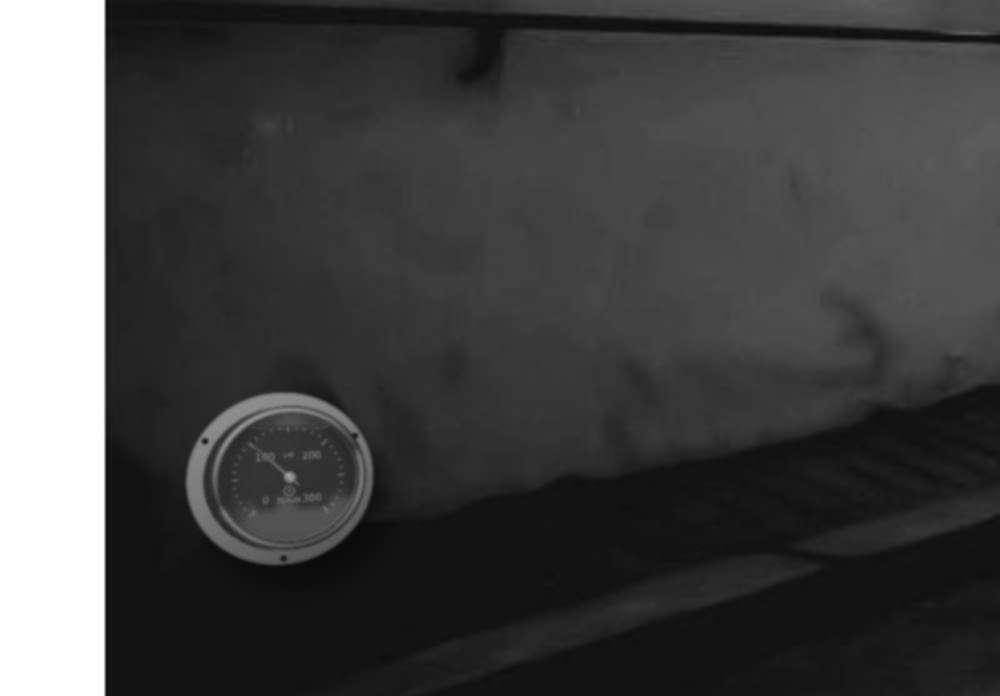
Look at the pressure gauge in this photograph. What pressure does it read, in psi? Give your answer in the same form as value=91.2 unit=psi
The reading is value=100 unit=psi
